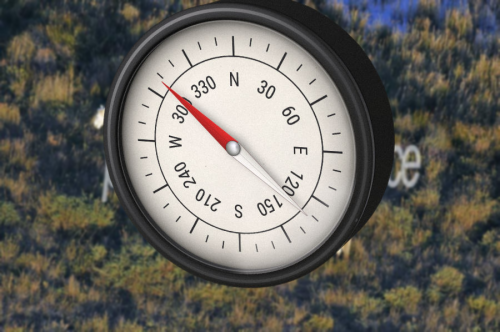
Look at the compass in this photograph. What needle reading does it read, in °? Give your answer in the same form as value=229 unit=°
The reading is value=310 unit=°
